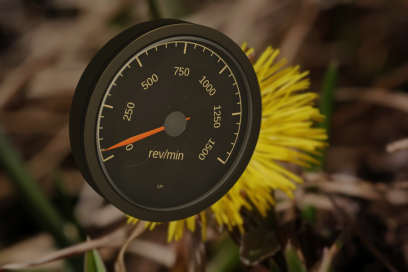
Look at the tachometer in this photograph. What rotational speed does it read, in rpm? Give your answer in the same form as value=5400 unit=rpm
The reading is value=50 unit=rpm
